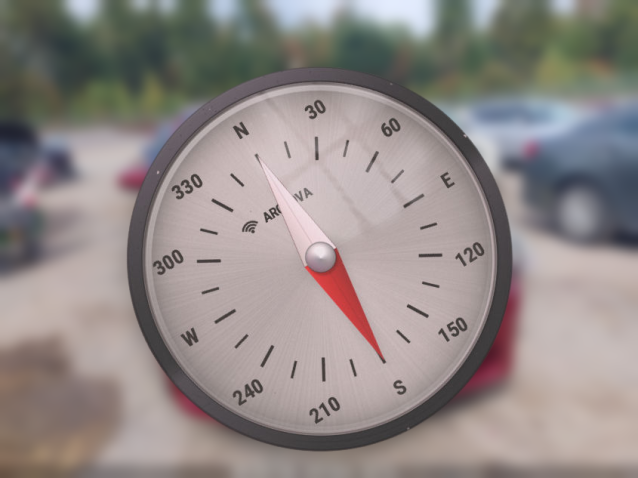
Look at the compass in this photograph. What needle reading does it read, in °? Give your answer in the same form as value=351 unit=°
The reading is value=180 unit=°
